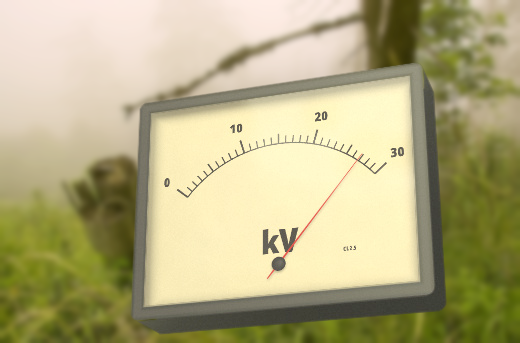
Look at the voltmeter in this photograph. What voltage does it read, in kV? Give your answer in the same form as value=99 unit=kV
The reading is value=27 unit=kV
